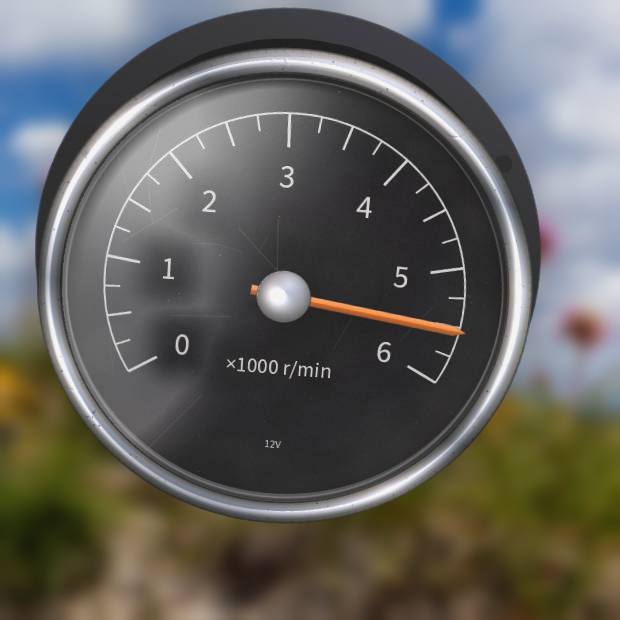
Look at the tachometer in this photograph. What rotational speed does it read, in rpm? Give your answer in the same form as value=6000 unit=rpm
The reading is value=5500 unit=rpm
